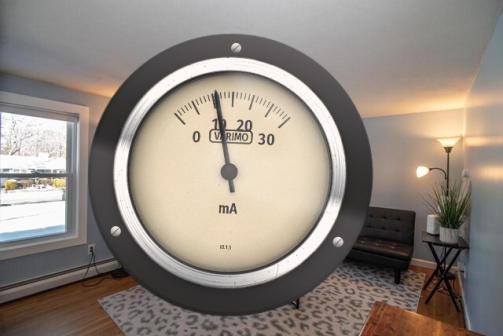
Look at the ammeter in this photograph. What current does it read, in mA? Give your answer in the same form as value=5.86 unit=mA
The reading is value=11 unit=mA
